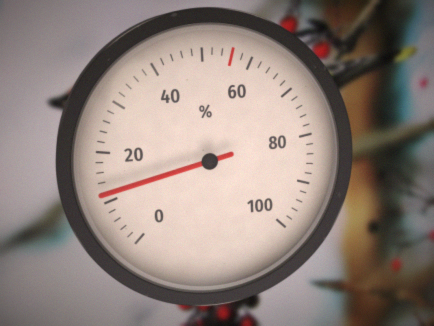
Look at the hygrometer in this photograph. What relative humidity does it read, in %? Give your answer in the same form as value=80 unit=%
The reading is value=12 unit=%
